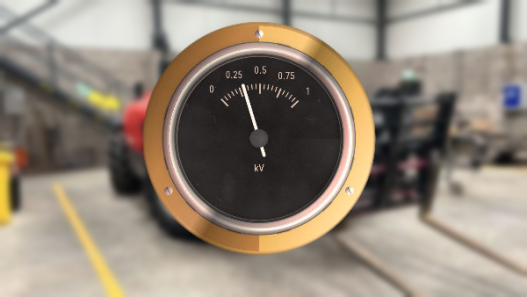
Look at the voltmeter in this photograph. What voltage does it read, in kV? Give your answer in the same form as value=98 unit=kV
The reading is value=0.3 unit=kV
